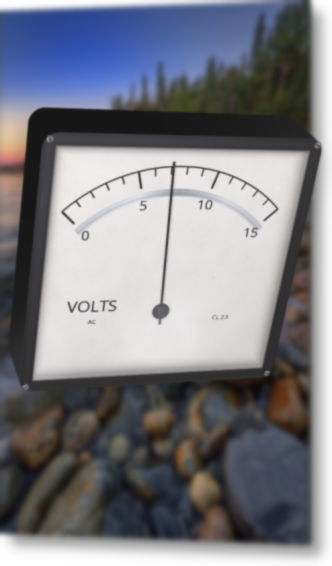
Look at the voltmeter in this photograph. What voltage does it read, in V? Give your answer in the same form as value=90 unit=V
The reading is value=7 unit=V
